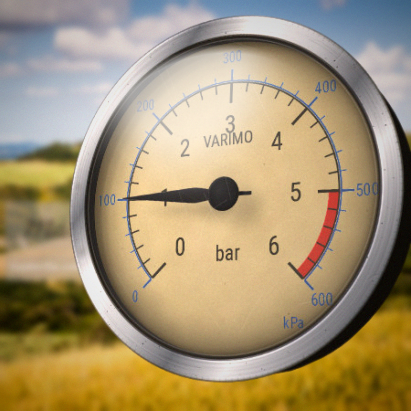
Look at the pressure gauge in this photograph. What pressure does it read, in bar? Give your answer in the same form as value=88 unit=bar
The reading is value=1 unit=bar
